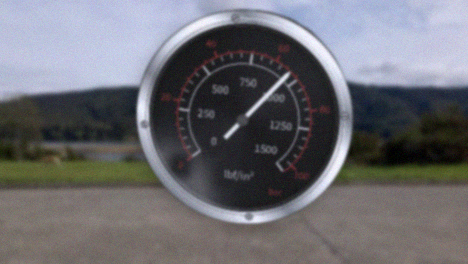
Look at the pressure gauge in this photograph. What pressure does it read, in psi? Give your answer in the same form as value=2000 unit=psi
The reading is value=950 unit=psi
